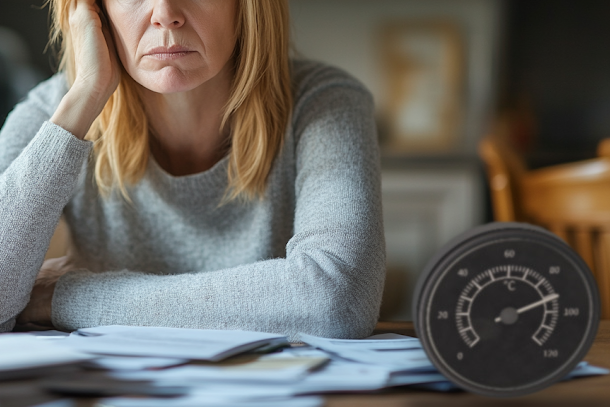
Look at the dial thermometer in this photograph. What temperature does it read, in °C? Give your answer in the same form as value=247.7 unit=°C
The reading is value=90 unit=°C
